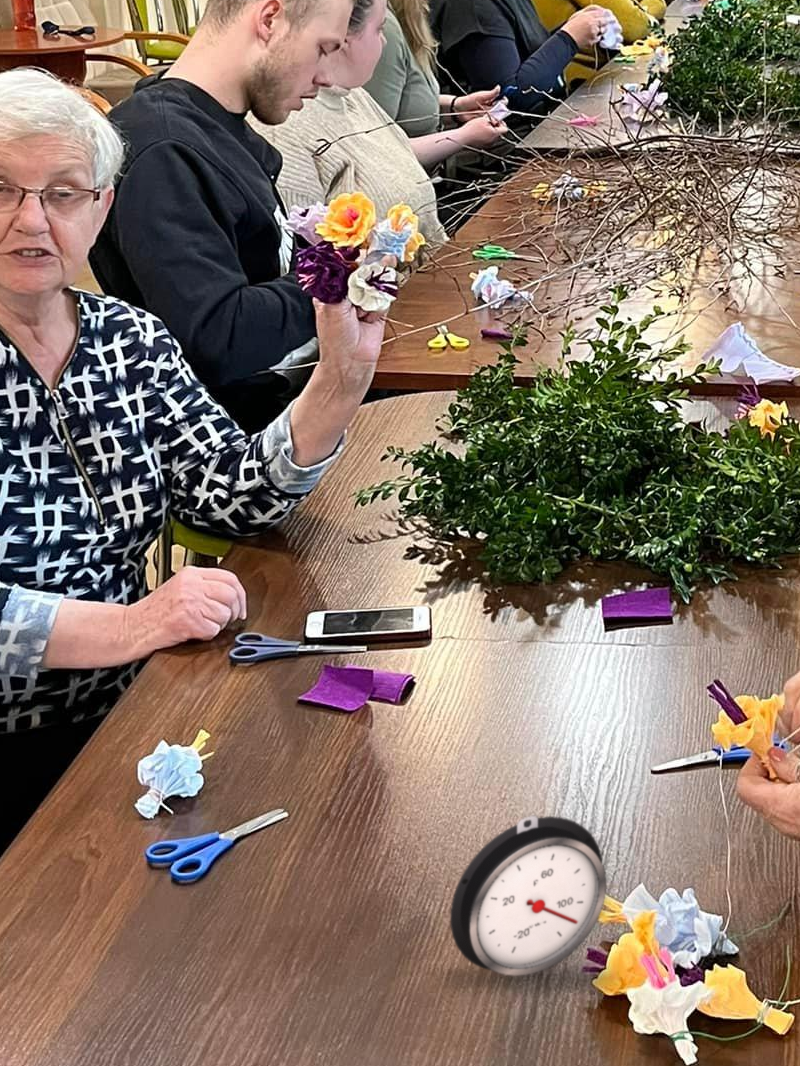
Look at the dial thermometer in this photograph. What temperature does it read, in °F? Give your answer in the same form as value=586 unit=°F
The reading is value=110 unit=°F
